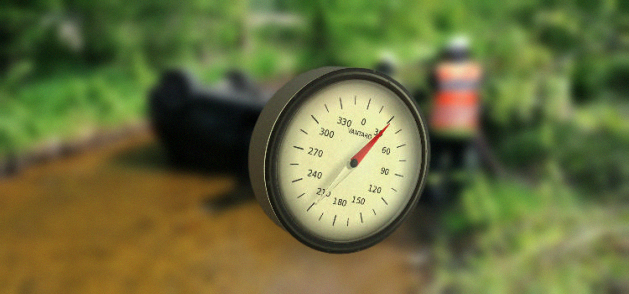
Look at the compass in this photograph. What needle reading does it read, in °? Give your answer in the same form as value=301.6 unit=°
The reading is value=30 unit=°
